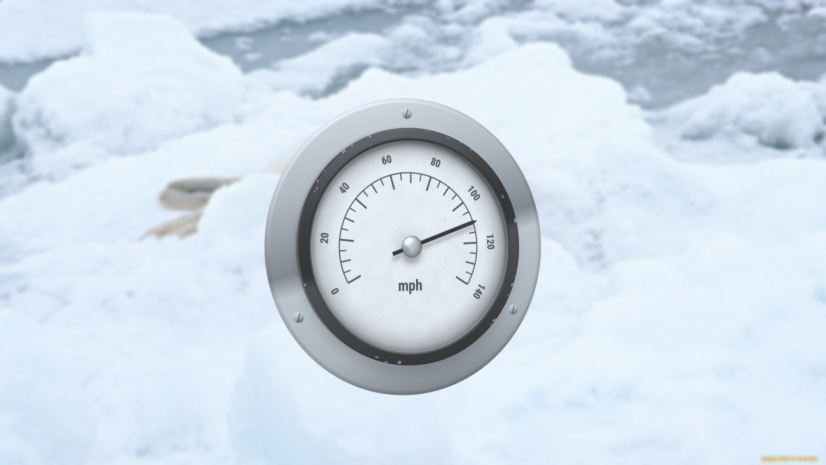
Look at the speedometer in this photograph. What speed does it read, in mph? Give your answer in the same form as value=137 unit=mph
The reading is value=110 unit=mph
